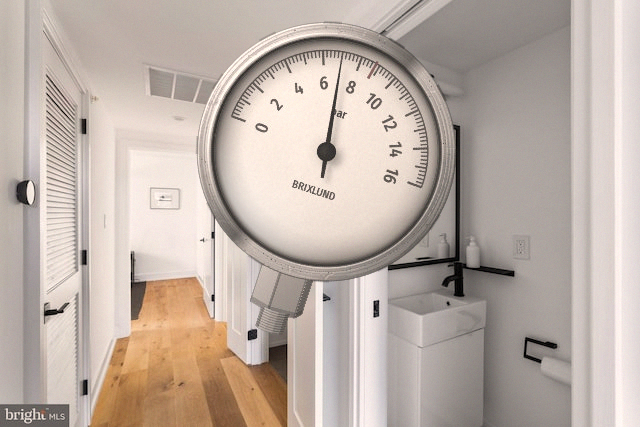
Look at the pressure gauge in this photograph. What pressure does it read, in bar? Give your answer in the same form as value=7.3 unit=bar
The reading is value=7 unit=bar
